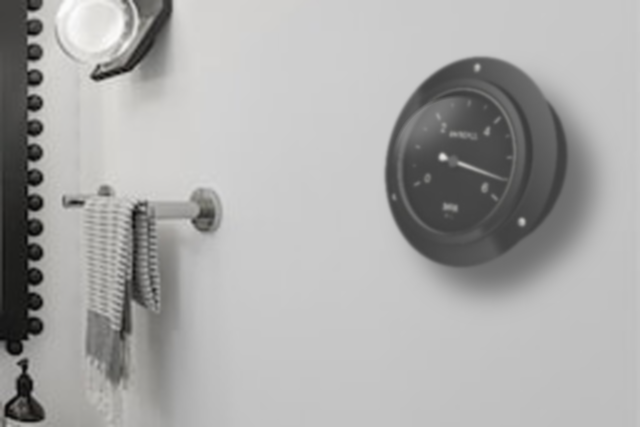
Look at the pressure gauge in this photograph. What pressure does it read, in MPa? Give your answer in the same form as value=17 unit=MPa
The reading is value=5.5 unit=MPa
